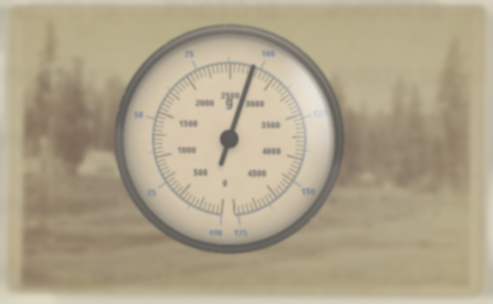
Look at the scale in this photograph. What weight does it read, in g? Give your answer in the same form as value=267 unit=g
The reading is value=2750 unit=g
